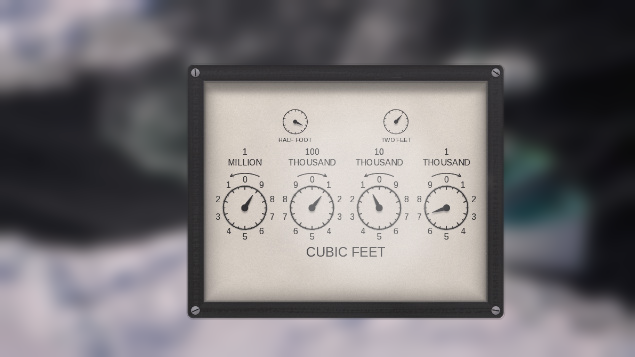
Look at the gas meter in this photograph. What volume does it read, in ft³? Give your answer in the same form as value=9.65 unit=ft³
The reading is value=910700 unit=ft³
